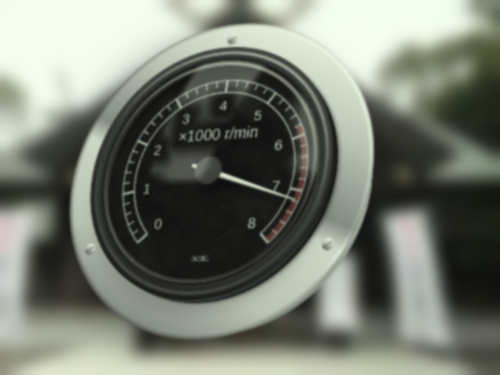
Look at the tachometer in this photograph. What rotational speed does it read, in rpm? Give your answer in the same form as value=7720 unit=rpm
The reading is value=7200 unit=rpm
